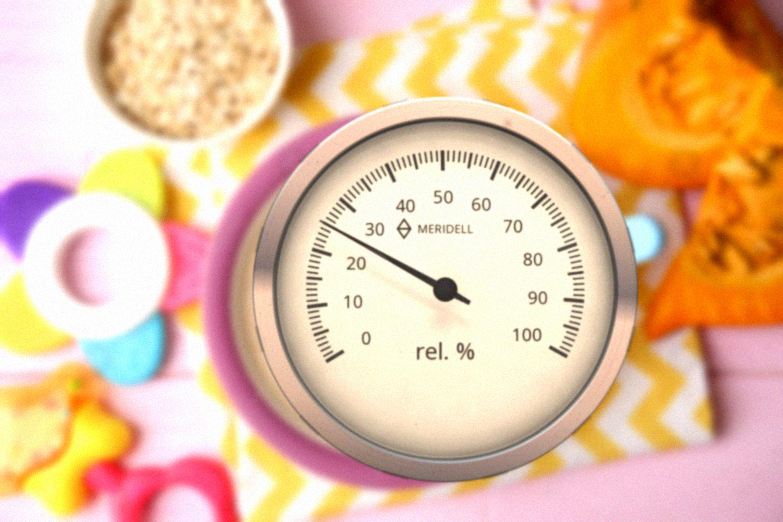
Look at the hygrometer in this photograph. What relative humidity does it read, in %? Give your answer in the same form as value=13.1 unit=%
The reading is value=25 unit=%
